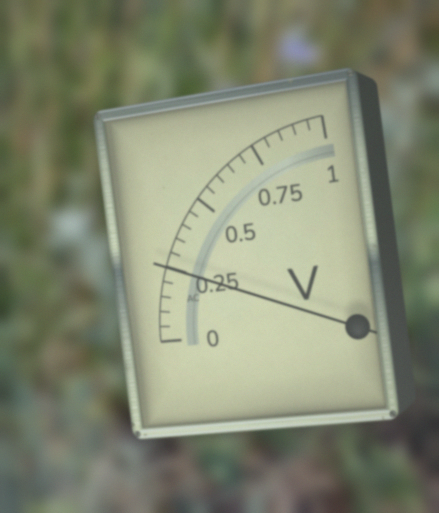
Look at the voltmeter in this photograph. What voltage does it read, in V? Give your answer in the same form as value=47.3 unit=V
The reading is value=0.25 unit=V
